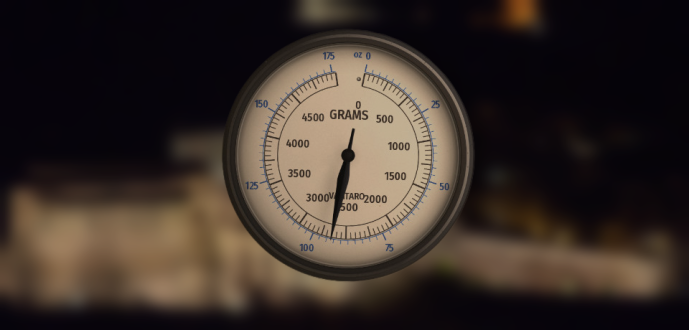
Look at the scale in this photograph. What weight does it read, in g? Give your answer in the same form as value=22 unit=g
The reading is value=2650 unit=g
